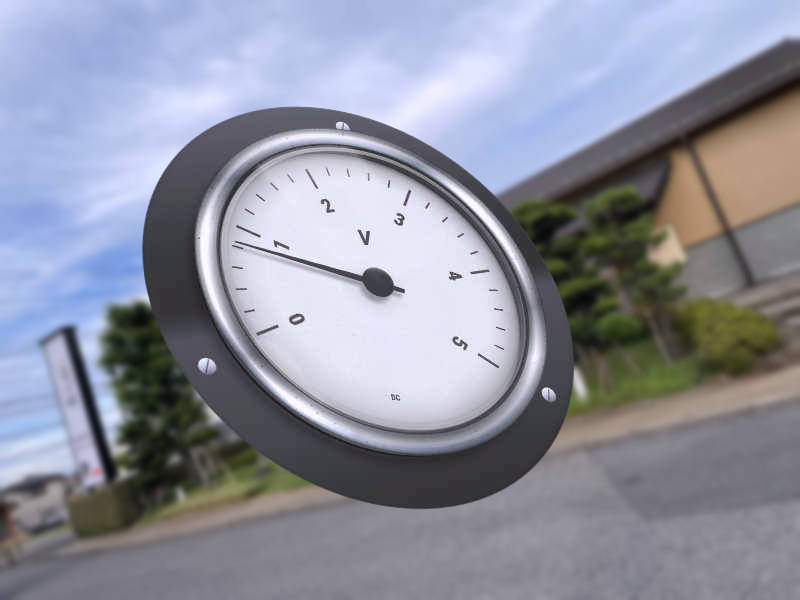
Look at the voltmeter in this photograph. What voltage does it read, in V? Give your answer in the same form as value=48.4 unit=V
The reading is value=0.8 unit=V
